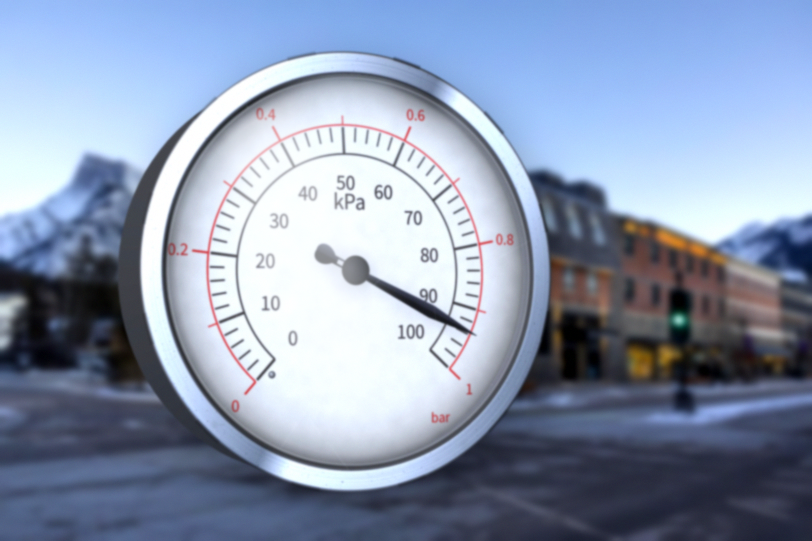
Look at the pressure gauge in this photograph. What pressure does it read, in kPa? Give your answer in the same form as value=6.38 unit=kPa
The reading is value=94 unit=kPa
